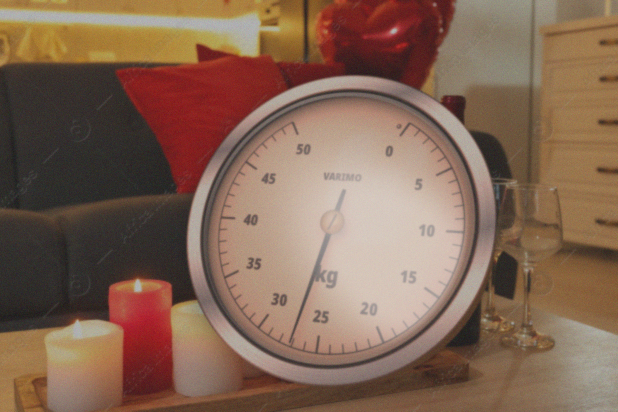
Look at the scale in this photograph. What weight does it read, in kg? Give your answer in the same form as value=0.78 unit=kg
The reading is value=27 unit=kg
